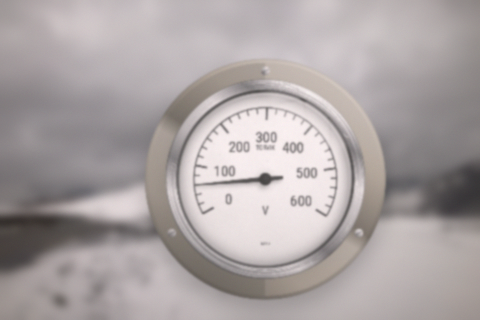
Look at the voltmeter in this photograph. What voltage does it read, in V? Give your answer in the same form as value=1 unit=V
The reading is value=60 unit=V
